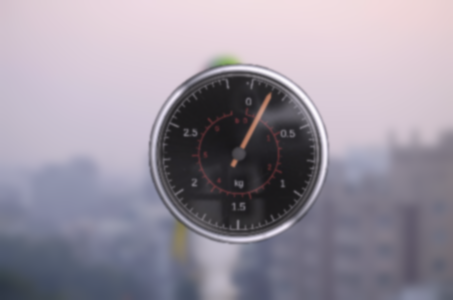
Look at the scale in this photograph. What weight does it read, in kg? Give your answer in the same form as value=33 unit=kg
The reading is value=0.15 unit=kg
